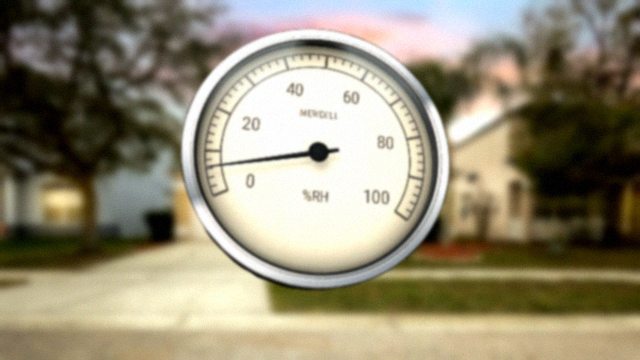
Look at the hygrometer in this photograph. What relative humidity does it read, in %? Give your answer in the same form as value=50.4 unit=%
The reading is value=6 unit=%
